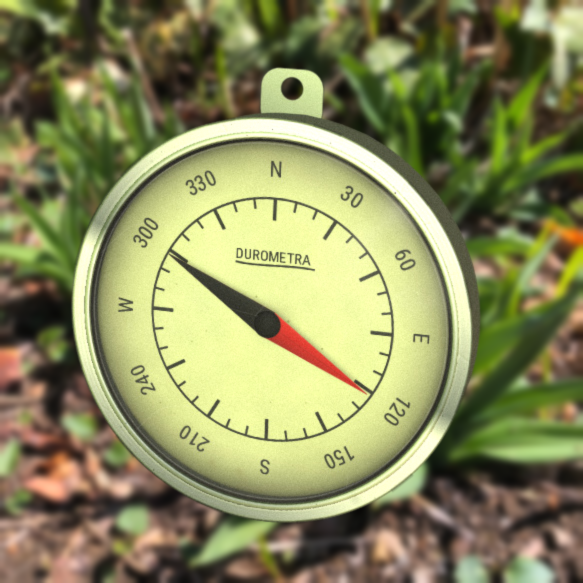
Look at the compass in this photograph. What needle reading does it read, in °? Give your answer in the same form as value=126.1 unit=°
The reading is value=120 unit=°
